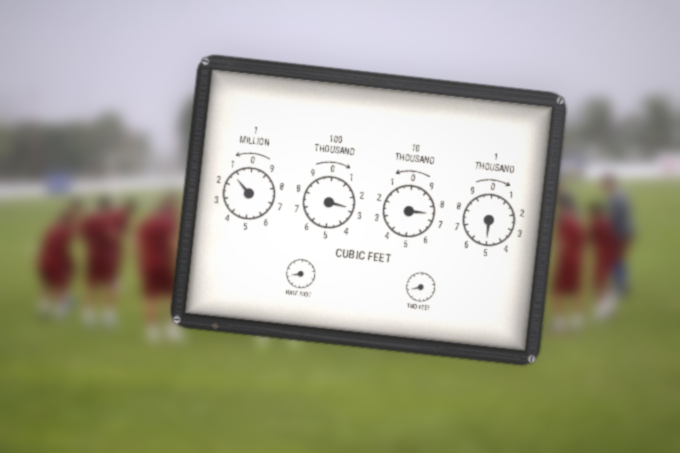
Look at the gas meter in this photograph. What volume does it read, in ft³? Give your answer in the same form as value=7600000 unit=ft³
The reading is value=127500 unit=ft³
